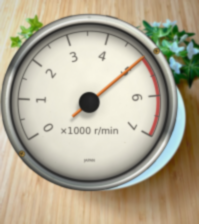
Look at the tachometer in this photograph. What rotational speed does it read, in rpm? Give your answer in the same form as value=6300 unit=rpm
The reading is value=5000 unit=rpm
